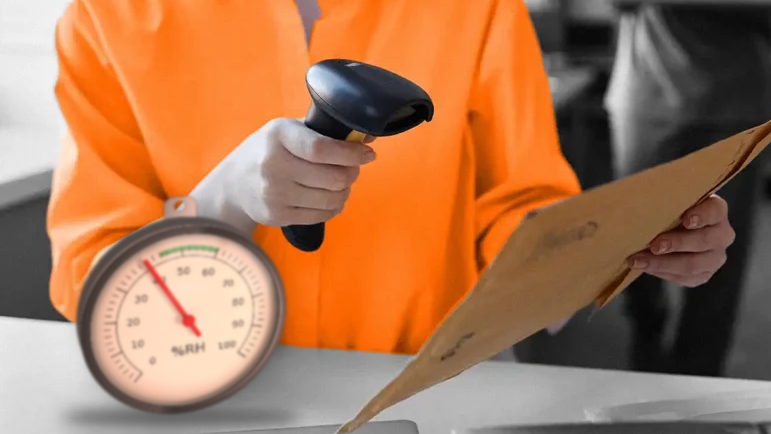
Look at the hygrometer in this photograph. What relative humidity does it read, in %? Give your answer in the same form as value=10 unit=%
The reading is value=40 unit=%
